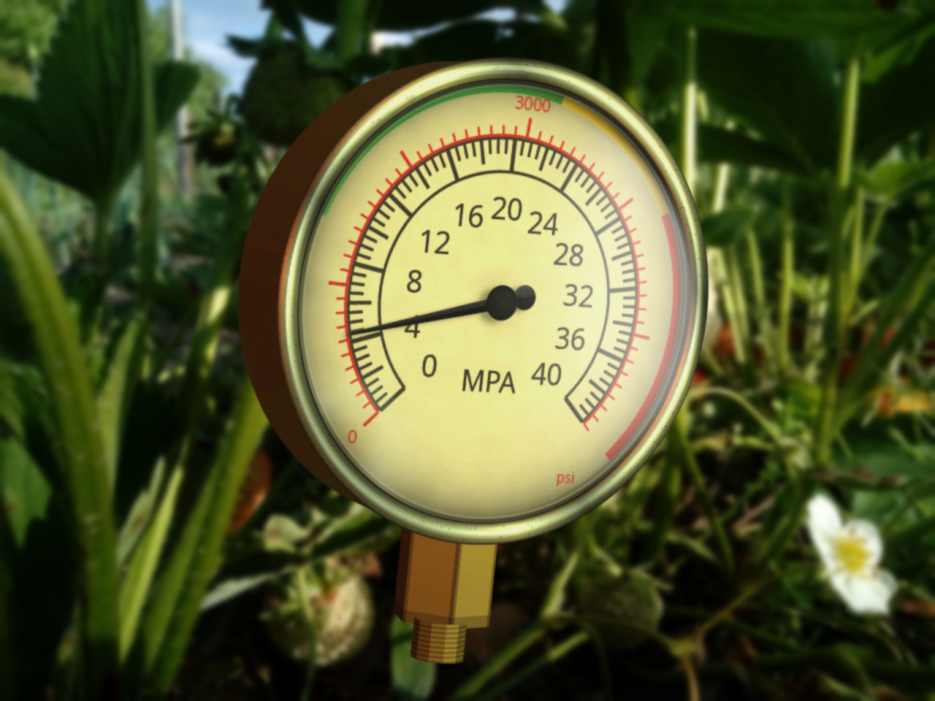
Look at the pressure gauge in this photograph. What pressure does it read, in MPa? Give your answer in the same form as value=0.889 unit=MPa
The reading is value=4.5 unit=MPa
